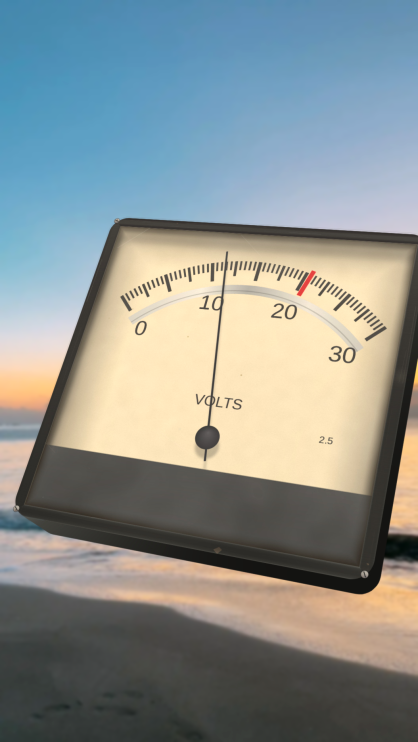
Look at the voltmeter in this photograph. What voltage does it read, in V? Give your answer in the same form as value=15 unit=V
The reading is value=11.5 unit=V
